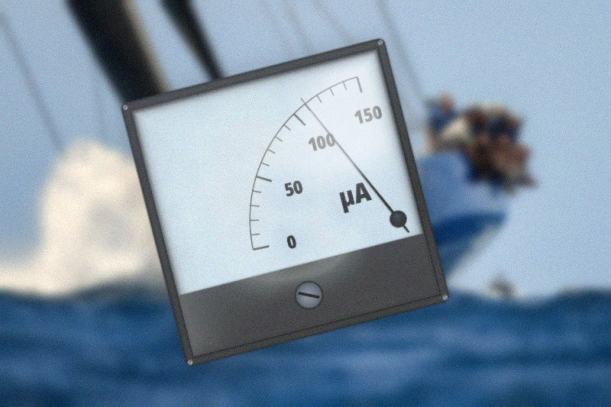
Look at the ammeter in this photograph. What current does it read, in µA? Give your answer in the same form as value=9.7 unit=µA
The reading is value=110 unit=µA
